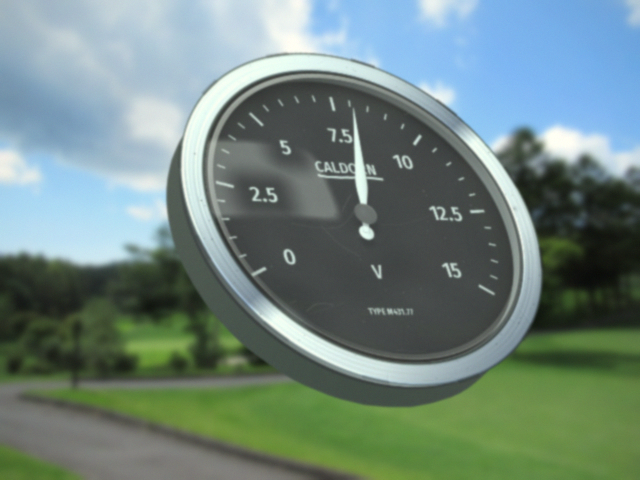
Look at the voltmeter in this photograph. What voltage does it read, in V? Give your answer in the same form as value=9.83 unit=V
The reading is value=8 unit=V
